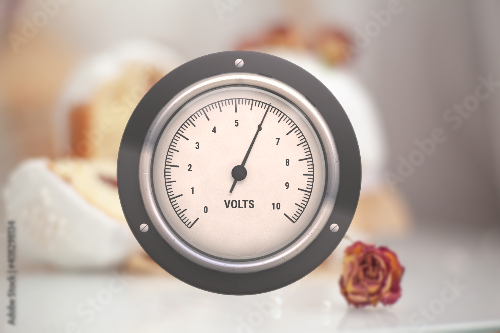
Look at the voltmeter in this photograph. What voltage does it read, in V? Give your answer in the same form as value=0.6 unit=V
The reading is value=6 unit=V
